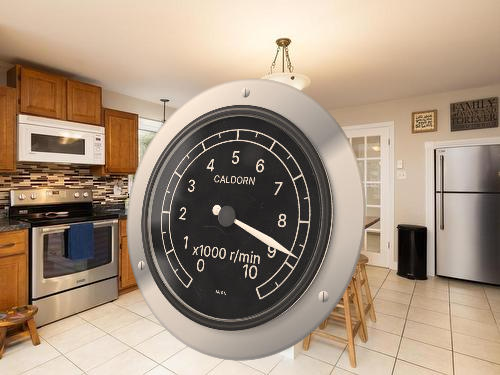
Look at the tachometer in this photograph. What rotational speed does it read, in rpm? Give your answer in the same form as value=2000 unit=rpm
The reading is value=8750 unit=rpm
